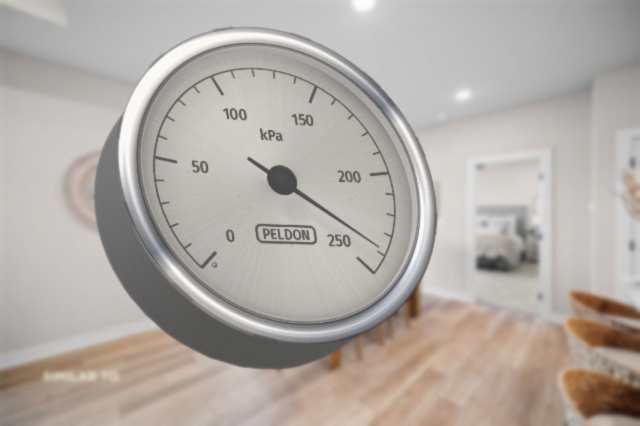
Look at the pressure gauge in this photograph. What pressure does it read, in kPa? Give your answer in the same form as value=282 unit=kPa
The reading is value=240 unit=kPa
